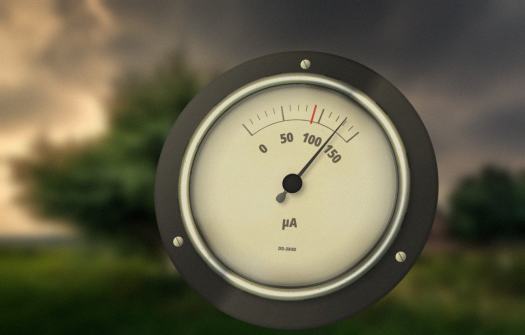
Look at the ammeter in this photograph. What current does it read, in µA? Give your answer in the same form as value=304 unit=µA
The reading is value=130 unit=µA
